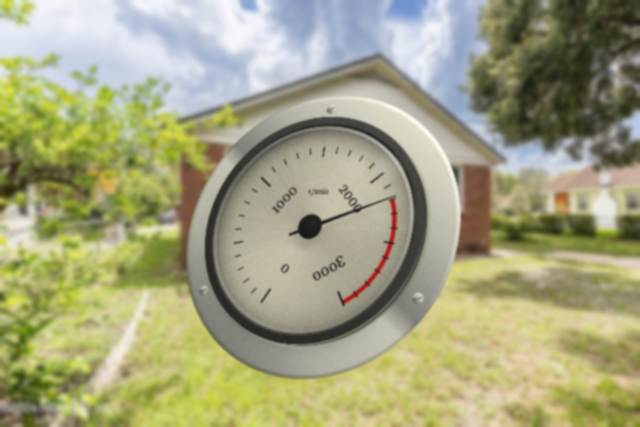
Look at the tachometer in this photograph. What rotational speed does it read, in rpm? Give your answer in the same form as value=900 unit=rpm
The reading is value=2200 unit=rpm
